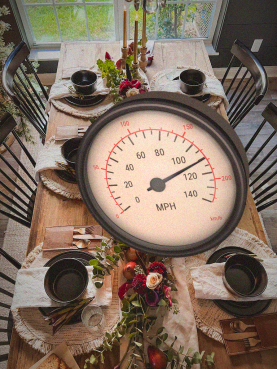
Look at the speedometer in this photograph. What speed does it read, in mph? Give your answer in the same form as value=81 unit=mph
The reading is value=110 unit=mph
